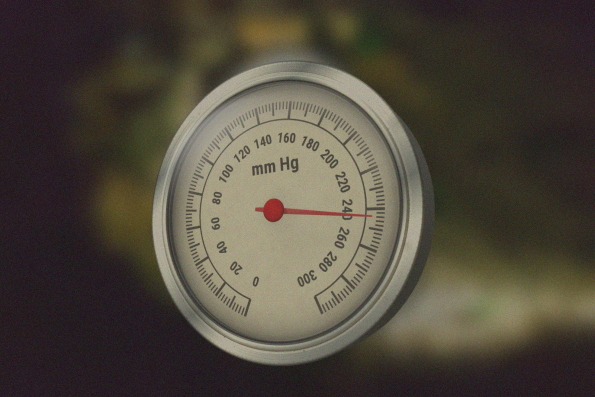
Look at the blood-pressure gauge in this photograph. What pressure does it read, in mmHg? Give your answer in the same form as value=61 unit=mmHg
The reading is value=244 unit=mmHg
